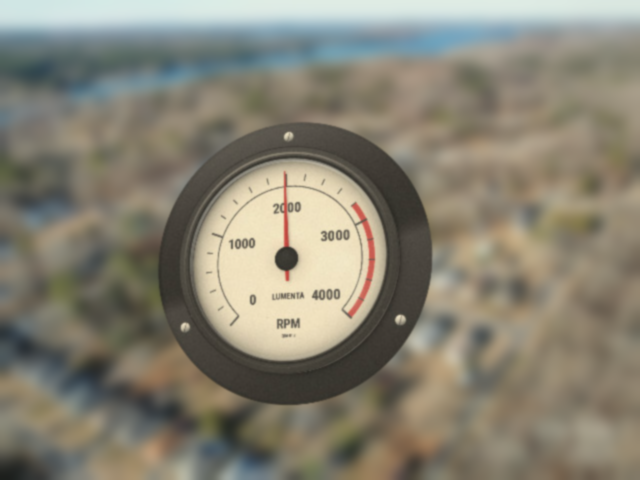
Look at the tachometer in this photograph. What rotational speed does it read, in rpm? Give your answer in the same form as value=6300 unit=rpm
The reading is value=2000 unit=rpm
